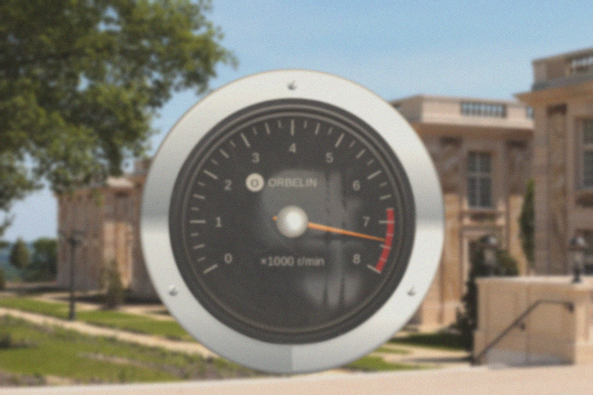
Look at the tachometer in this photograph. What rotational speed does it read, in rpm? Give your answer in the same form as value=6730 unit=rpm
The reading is value=7375 unit=rpm
